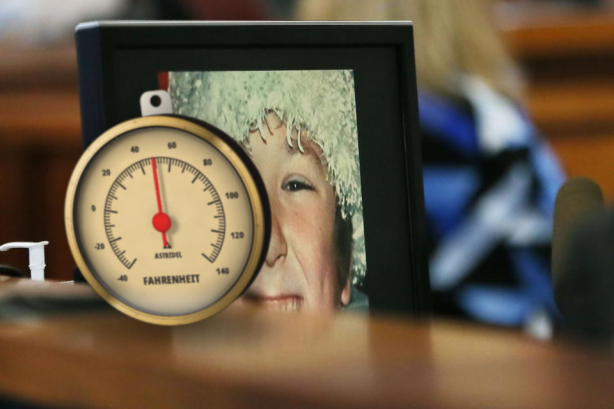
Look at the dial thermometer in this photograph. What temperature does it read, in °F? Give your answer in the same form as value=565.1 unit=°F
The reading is value=50 unit=°F
